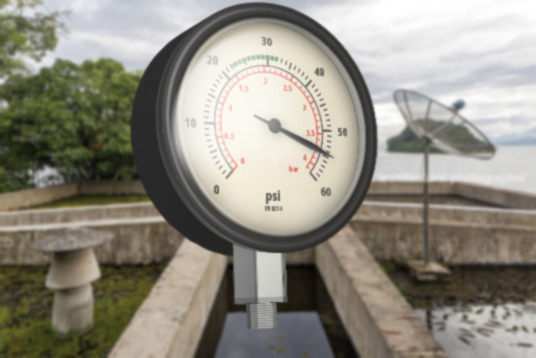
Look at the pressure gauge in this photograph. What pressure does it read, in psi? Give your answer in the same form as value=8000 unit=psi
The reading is value=55 unit=psi
